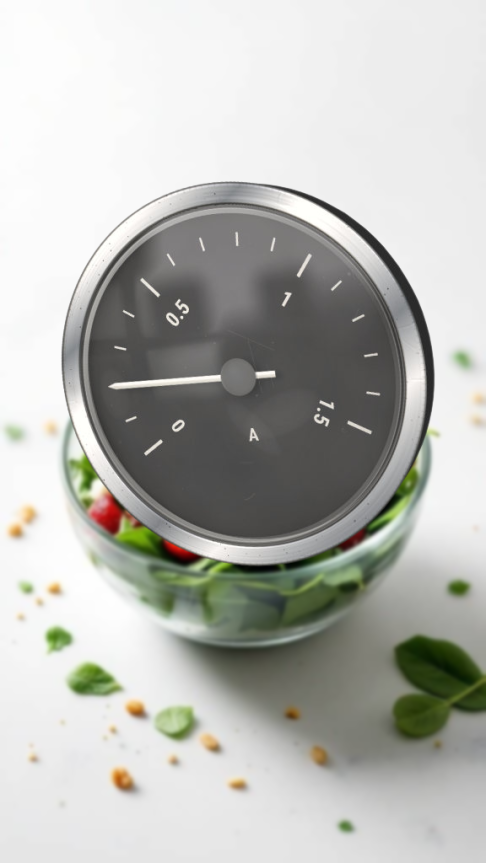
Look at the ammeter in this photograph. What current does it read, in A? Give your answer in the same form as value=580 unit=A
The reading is value=0.2 unit=A
